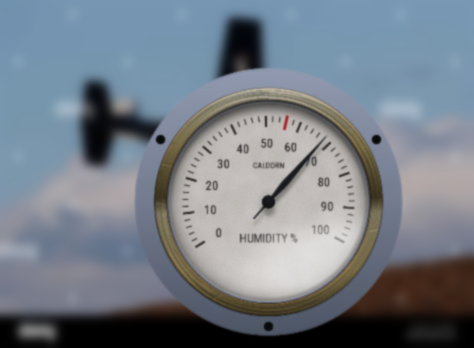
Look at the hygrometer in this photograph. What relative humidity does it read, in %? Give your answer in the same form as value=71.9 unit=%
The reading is value=68 unit=%
